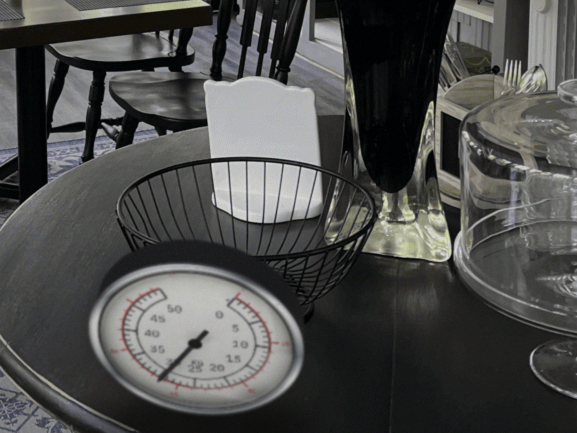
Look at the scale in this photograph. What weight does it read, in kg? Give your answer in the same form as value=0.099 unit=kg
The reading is value=30 unit=kg
